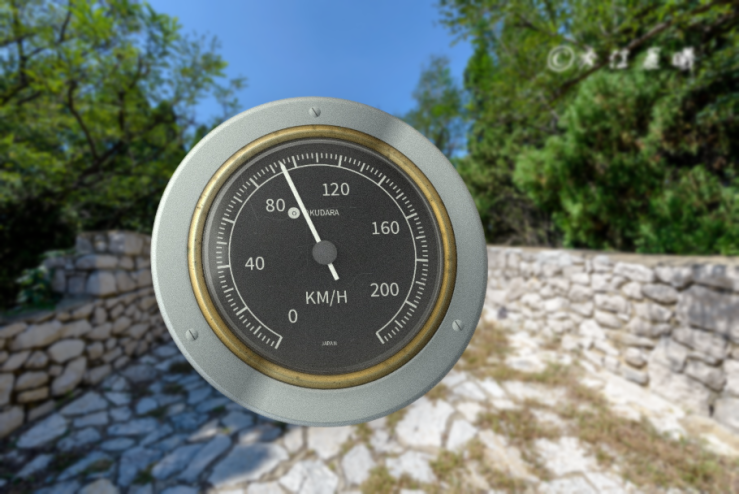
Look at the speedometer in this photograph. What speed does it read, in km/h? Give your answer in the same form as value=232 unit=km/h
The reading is value=94 unit=km/h
